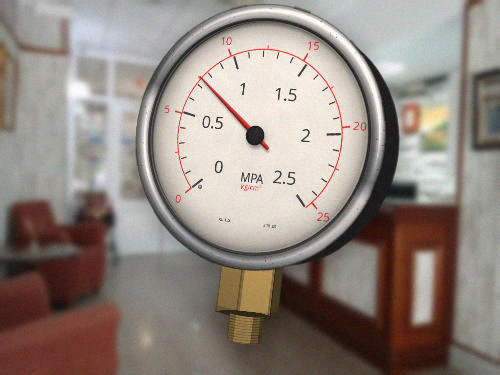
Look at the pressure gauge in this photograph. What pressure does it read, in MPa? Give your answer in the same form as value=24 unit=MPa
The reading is value=0.75 unit=MPa
